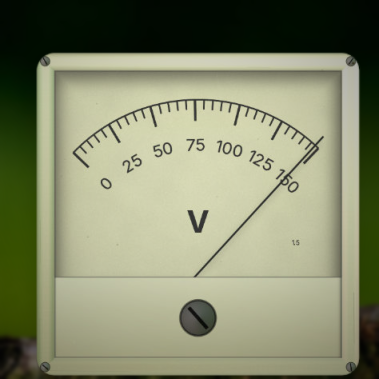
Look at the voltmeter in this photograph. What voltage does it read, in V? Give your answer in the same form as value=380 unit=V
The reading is value=147.5 unit=V
